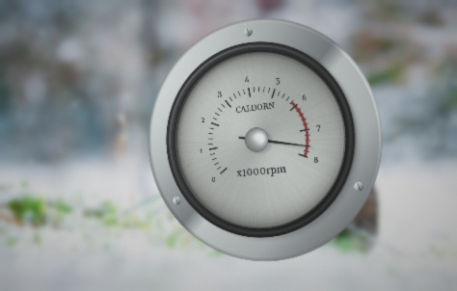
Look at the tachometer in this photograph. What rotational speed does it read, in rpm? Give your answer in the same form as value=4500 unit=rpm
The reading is value=7600 unit=rpm
